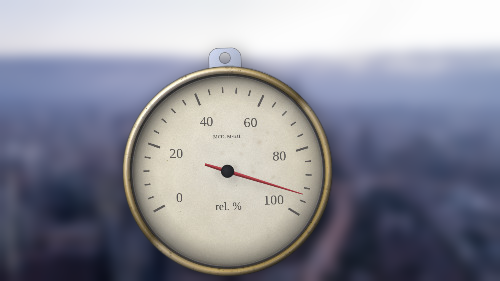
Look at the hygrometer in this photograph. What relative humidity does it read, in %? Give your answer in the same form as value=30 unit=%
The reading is value=94 unit=%
